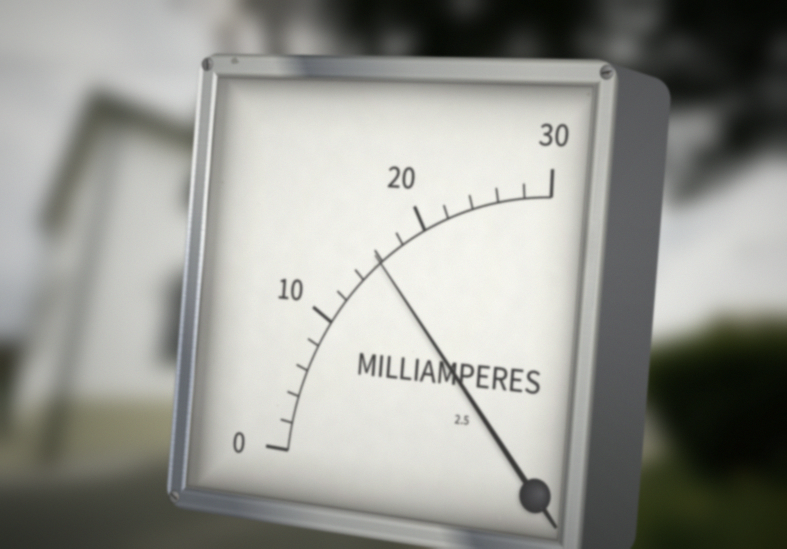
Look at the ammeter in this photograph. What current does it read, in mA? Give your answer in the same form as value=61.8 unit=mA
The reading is value=16 unit=mA
